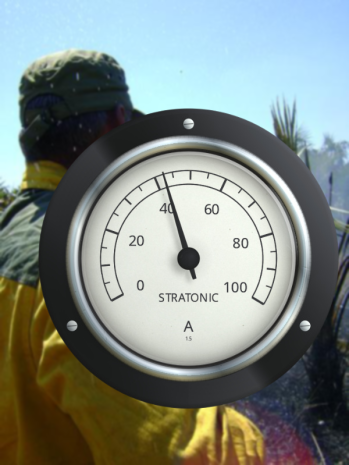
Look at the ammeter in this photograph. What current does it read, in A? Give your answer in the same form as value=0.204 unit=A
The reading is value=42.5 unit=A
